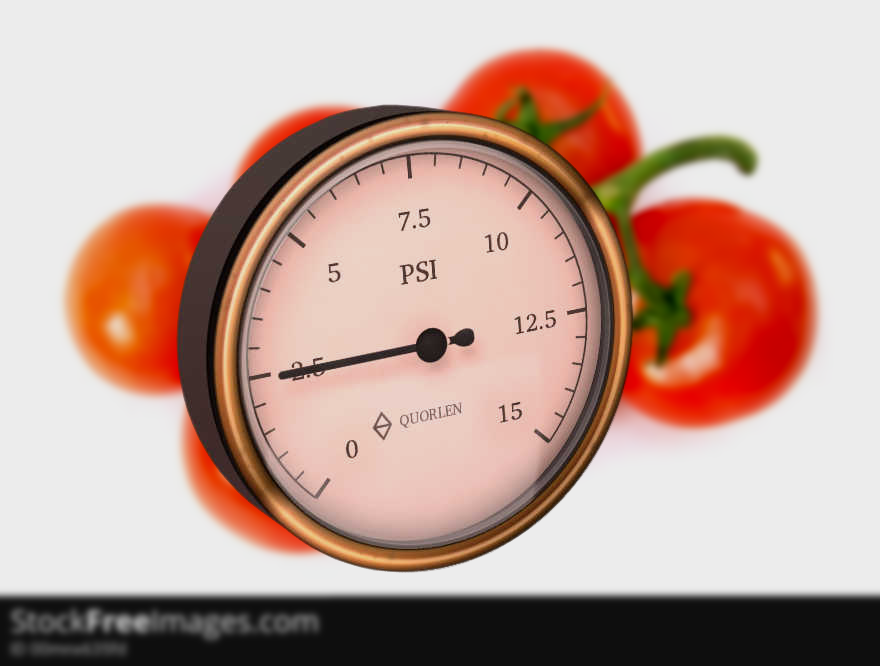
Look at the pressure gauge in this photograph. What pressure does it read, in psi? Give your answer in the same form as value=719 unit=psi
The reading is value=2.5 unit=psi
